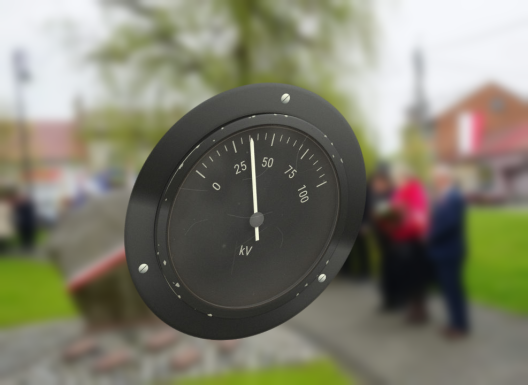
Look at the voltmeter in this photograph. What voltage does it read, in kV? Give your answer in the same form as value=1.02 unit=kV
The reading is value=35 unit=kV
